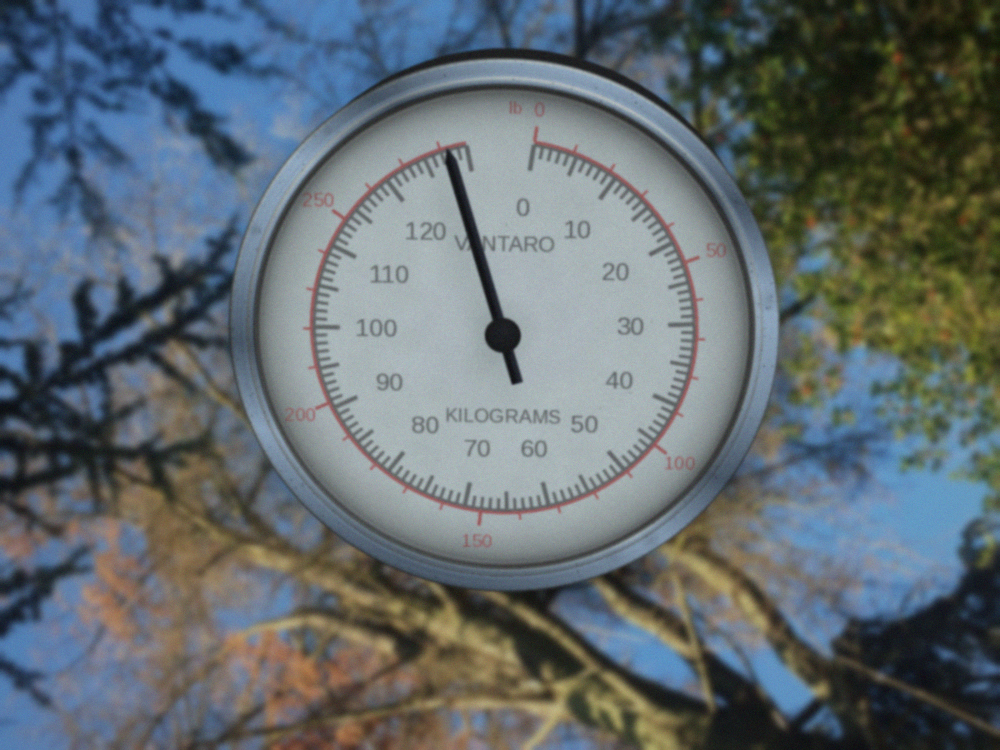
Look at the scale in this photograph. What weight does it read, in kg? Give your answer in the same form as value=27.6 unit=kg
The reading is value=128 unit=kg
